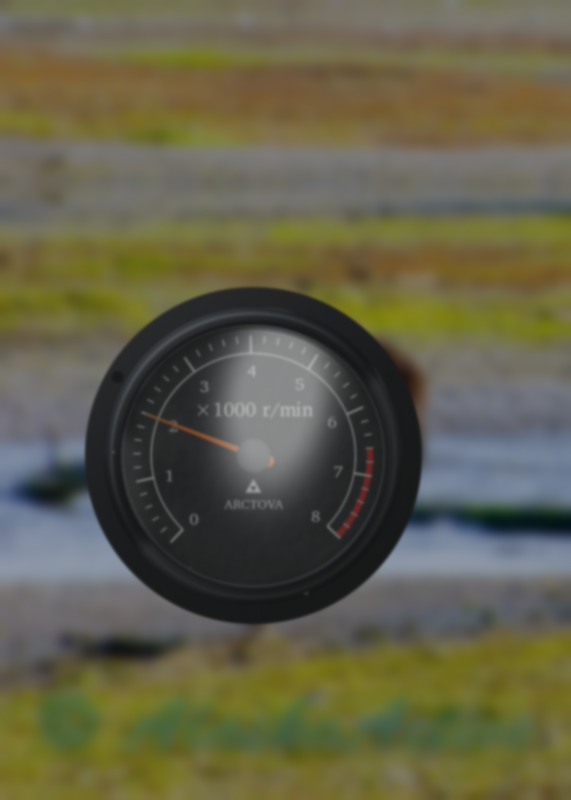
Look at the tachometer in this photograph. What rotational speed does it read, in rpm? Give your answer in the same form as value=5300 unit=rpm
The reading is value=2000 unit=rpm
